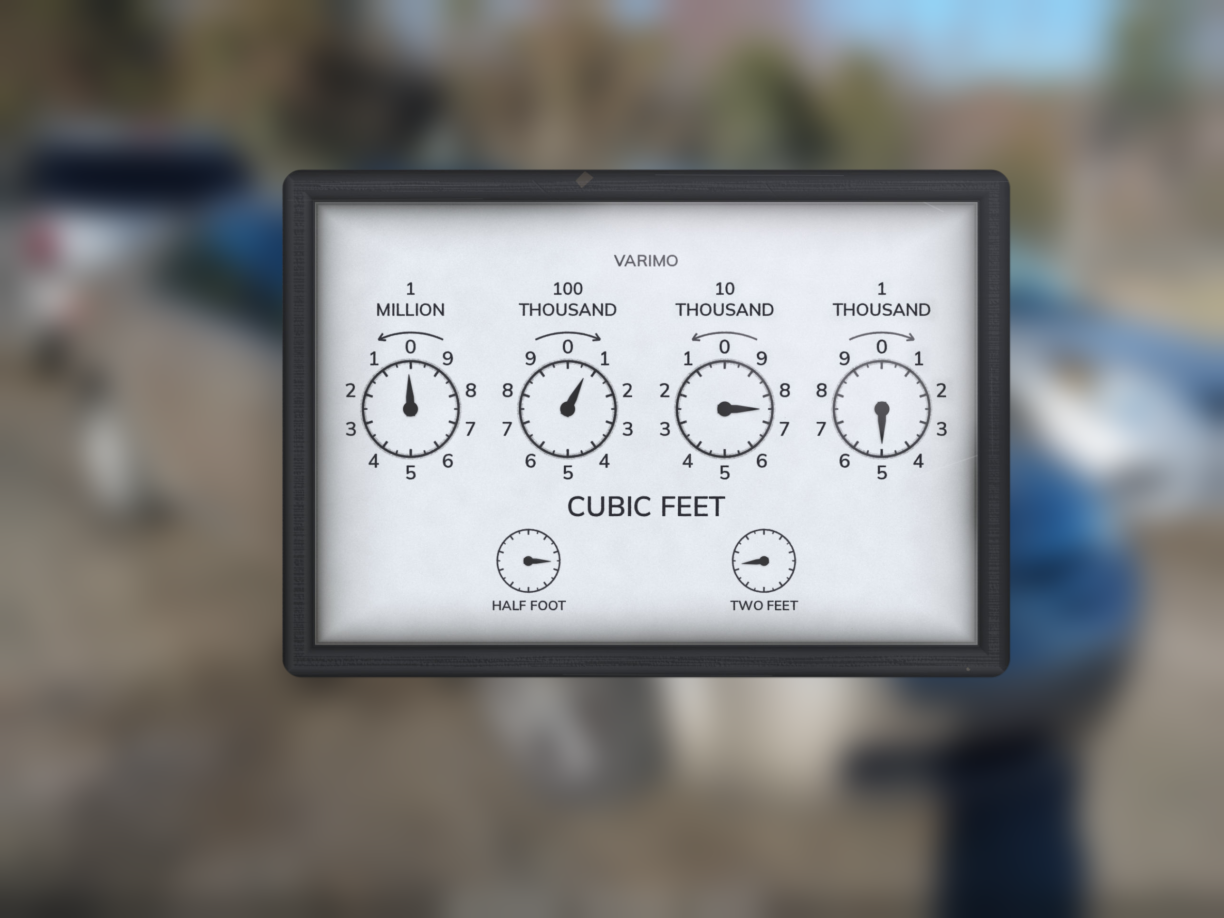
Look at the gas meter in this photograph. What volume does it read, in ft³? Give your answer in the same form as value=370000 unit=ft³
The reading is value=7500 unit=ft³
